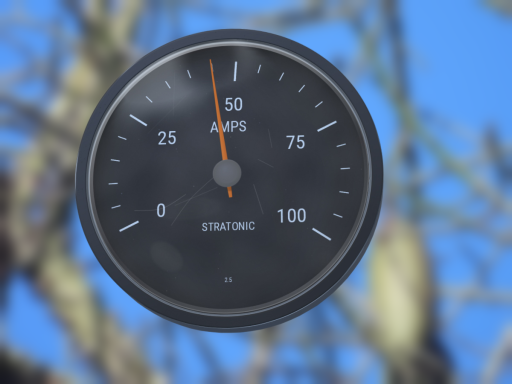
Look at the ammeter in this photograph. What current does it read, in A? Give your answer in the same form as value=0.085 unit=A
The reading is value=45 unit=A
